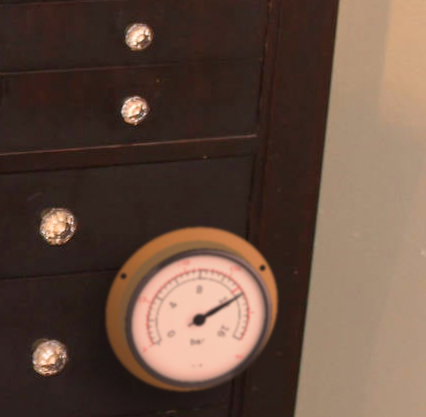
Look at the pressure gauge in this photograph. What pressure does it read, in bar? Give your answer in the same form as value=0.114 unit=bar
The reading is value=12 unit=bar
